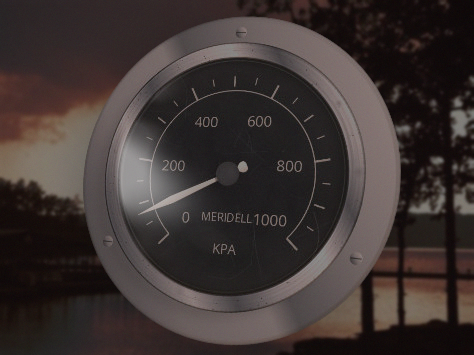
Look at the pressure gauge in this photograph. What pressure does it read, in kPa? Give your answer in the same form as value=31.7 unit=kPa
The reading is value=75 unit=kPa
